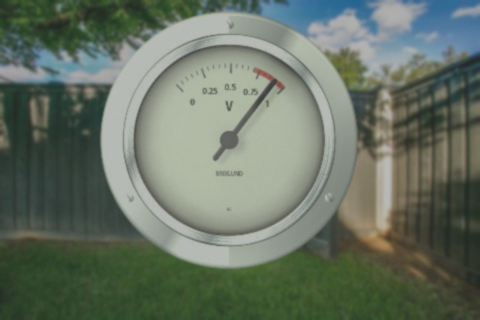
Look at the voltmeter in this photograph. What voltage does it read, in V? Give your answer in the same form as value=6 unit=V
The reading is value=0.9 unit=V
